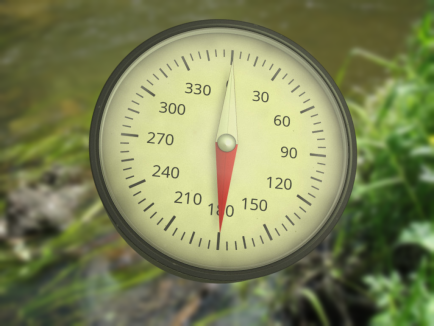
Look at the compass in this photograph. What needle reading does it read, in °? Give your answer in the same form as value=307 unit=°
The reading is value=180 unit=°
